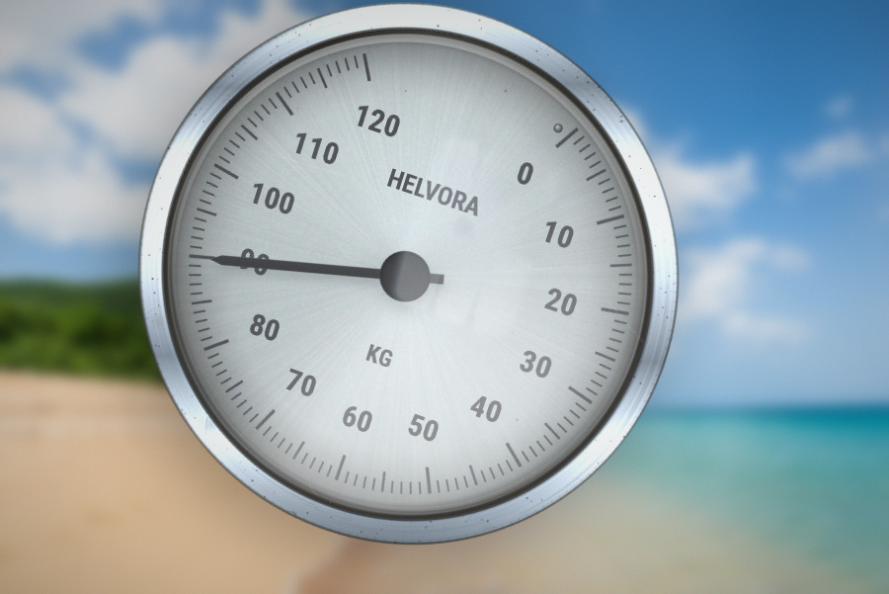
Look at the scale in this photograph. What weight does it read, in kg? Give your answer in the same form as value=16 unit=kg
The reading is value=90 unit=kg
